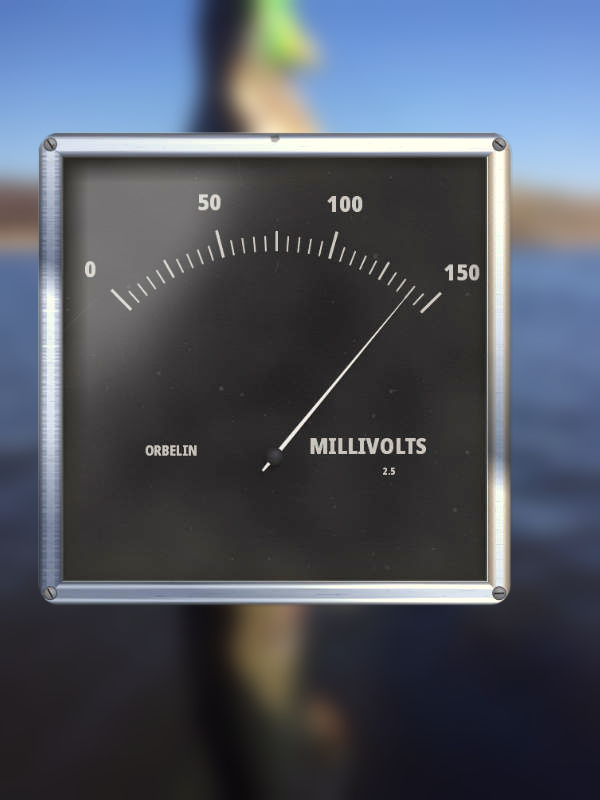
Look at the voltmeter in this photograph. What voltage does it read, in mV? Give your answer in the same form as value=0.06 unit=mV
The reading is value=140 unit=mV
